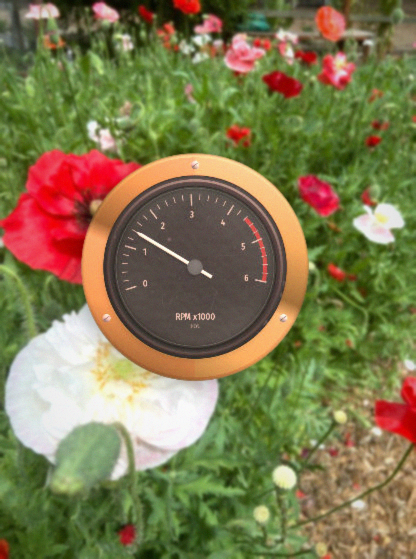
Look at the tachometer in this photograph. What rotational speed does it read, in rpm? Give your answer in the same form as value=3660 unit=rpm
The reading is value=1400 unit=rpm
